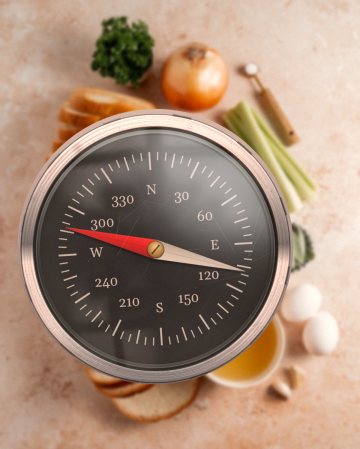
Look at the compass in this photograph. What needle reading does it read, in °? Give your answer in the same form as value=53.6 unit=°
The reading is value=287.5 unit=°
